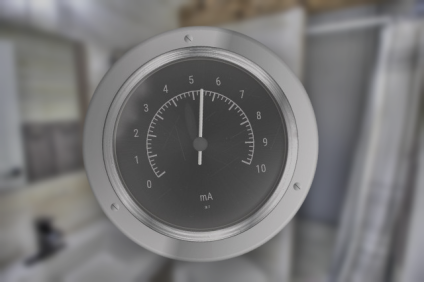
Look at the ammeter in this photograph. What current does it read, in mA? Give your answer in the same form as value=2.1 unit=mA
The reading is value=5.4 unit=mA
